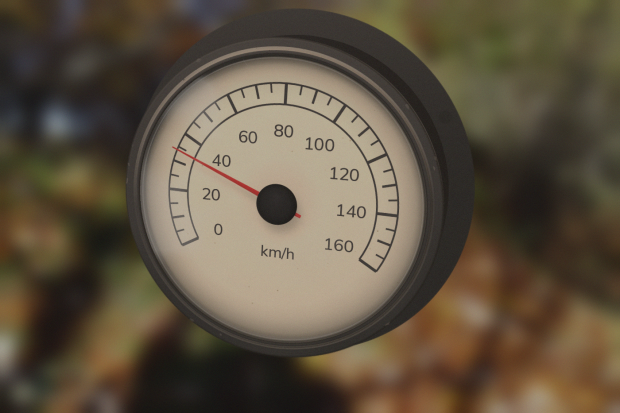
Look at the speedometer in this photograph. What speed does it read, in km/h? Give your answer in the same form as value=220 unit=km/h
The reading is value=35 unit=km/h
